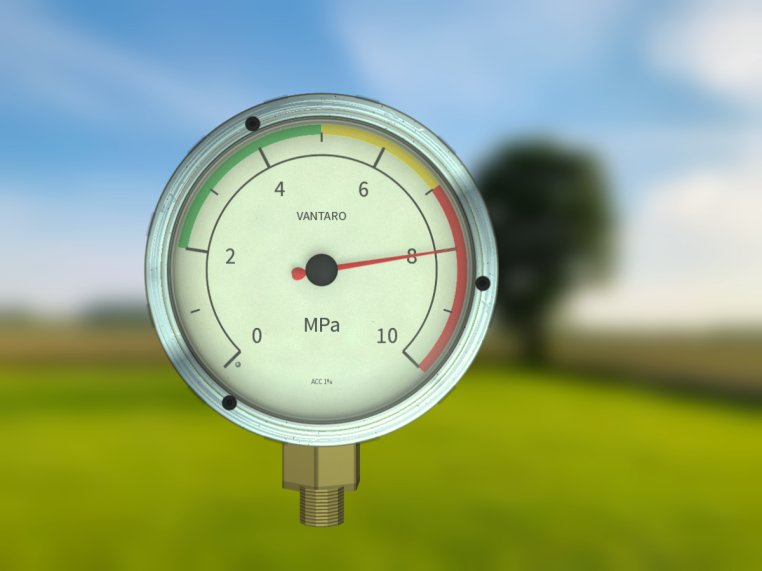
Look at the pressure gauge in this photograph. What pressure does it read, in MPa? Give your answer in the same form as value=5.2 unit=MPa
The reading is value=8 unit=MPa
